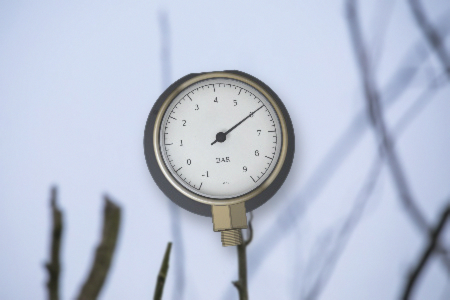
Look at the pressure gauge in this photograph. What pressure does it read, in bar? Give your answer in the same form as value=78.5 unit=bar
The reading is value=6 unit=bar
